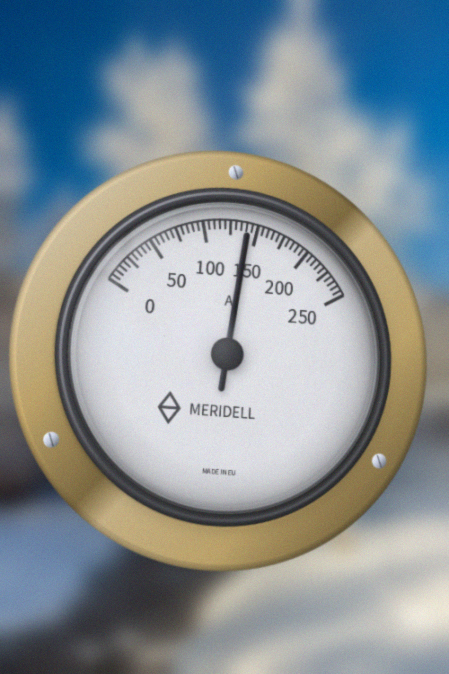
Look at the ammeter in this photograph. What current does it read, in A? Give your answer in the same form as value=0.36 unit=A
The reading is value=140 unit=A
